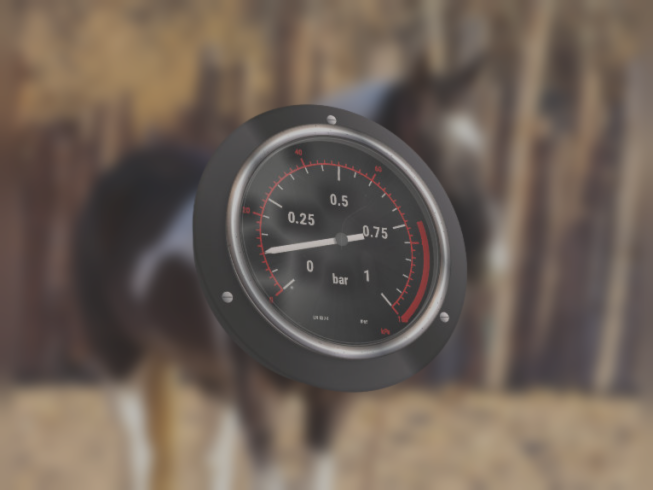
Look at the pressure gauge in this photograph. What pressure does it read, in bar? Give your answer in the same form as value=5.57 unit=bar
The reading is value=0.1 unit=bar
